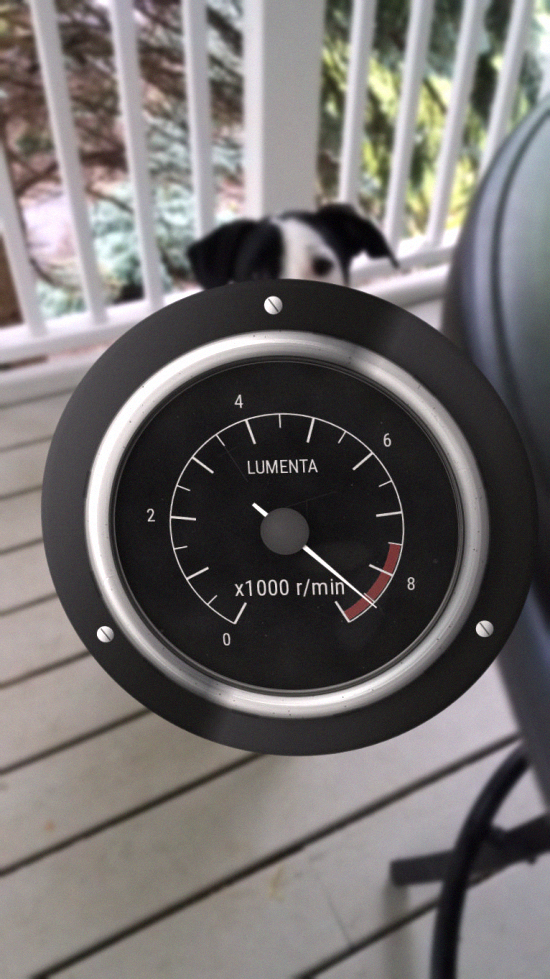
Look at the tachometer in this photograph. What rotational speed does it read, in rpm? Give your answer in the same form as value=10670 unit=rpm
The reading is value=8500 unit=rpm
